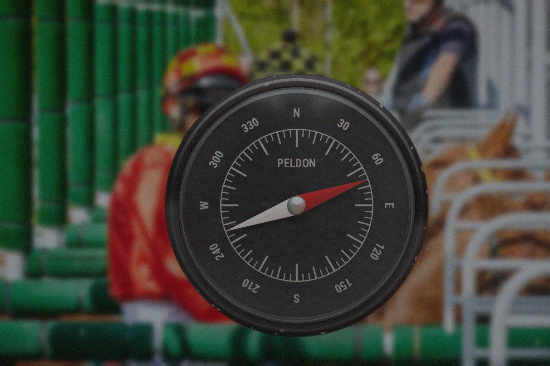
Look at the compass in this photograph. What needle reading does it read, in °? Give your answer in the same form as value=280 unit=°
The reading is value=70 unit=°
